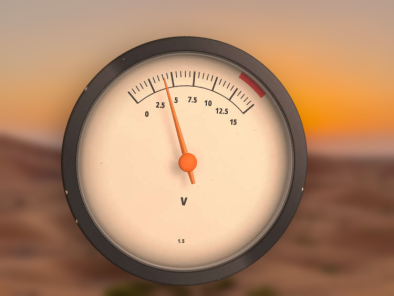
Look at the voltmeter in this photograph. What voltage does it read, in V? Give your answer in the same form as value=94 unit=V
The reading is value=4 unit=V
